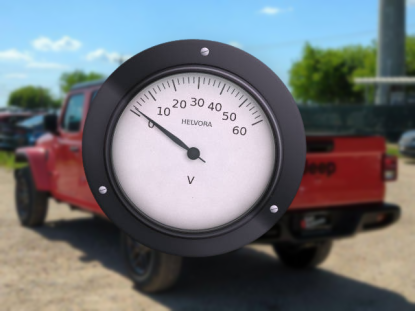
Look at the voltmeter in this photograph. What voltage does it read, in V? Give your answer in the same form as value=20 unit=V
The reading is value=2 unit=V
